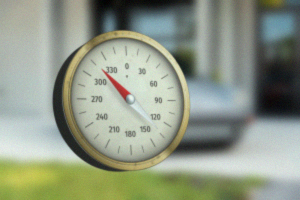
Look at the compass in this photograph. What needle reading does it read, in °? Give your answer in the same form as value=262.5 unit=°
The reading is value=315 unit=°
